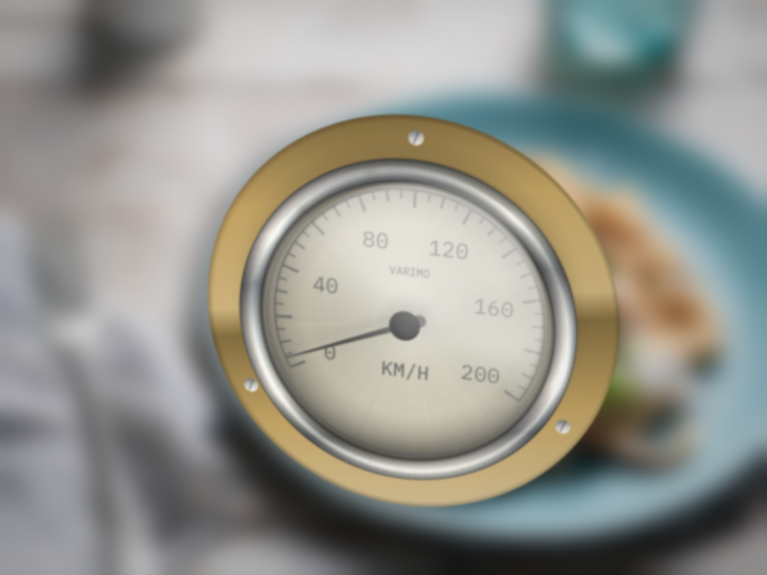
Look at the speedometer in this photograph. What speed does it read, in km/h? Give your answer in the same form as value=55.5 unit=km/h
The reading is value=5 unit=km/h
